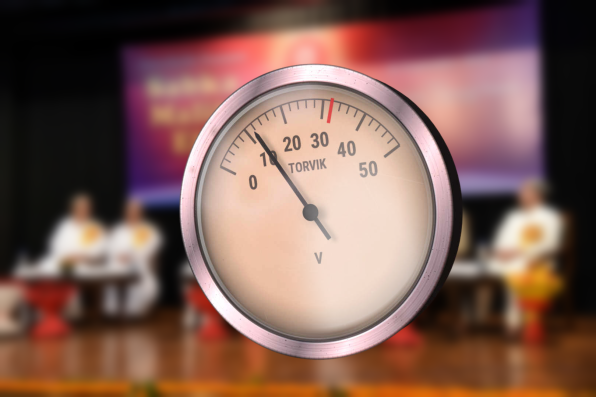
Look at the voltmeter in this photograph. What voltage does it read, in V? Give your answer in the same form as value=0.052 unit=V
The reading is value=12 unit=V
